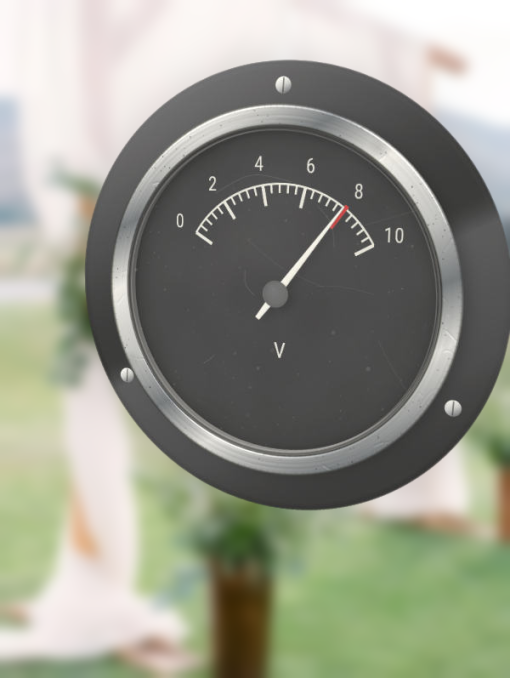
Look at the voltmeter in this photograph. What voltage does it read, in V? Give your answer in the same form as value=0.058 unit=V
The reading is value=8 unit=V
